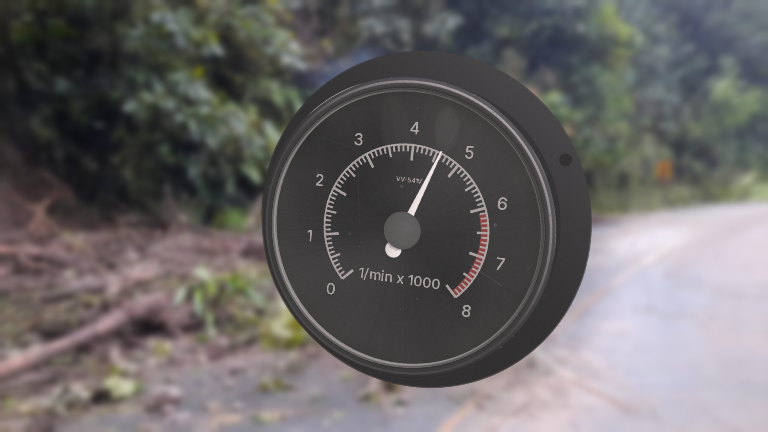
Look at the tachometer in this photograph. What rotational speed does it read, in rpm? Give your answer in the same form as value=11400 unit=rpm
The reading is value=4600 unit=rpm
